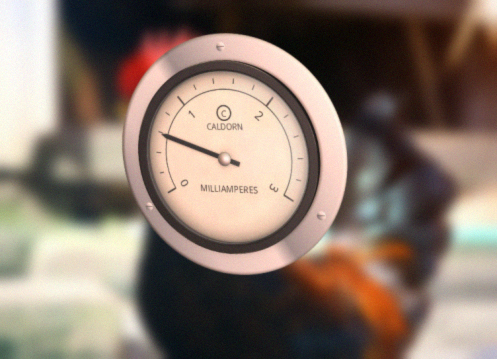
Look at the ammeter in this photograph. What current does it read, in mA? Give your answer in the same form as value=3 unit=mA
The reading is value=0.6 unit=mA
